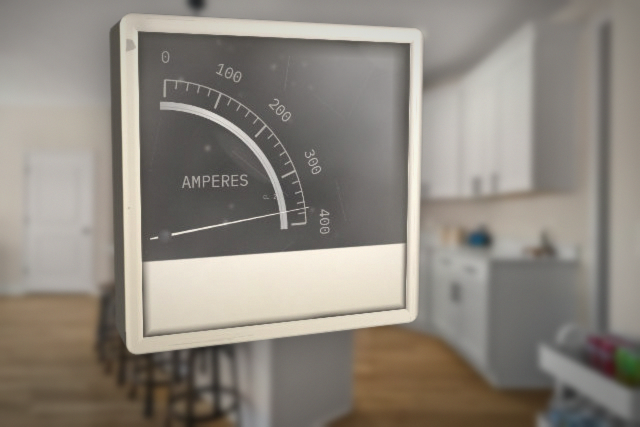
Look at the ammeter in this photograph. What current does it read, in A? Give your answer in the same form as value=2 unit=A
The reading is value=370 unit=A
